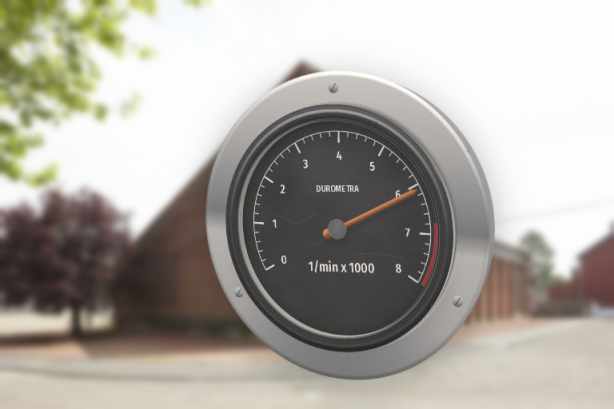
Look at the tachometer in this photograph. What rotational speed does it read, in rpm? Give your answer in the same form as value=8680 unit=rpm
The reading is value=6100 unit=rpm
